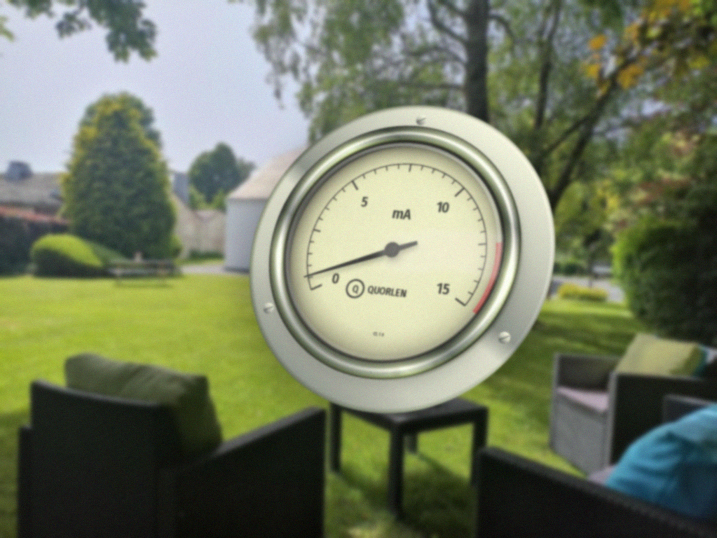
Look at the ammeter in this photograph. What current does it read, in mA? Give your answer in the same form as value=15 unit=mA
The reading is value=0.5 unit=mA
